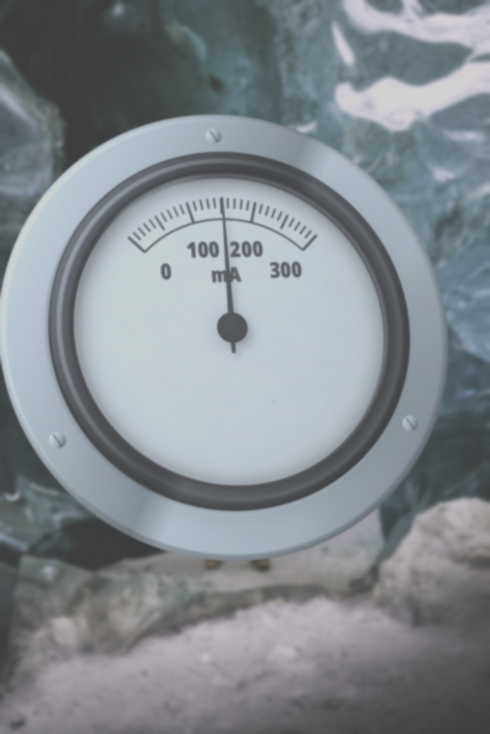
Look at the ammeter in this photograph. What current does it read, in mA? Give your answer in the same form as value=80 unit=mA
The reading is value=150 unit=mA
